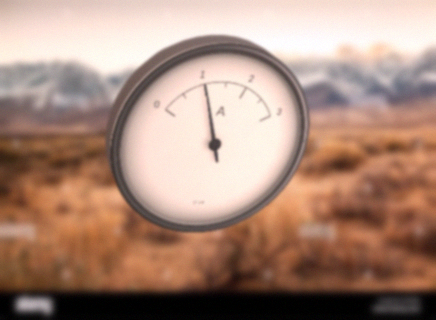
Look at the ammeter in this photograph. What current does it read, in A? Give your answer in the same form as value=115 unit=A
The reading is value=1 unit=A
